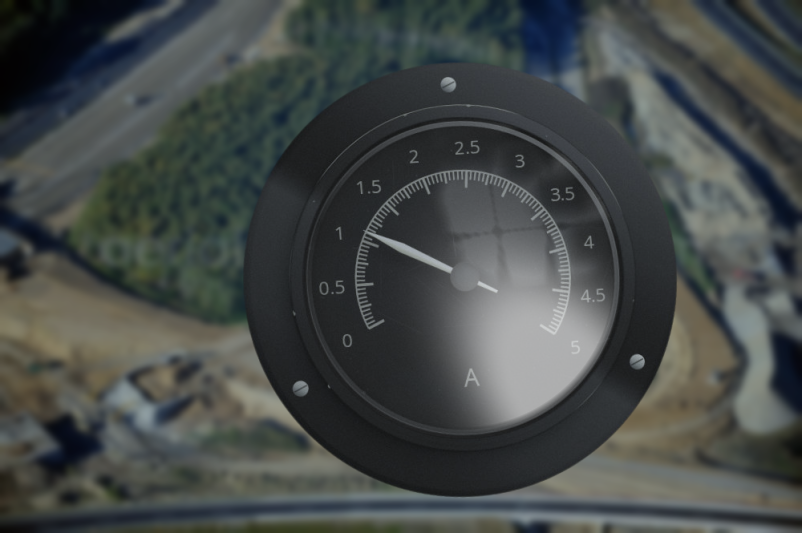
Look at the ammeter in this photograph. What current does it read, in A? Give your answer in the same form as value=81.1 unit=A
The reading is value=1.1 unit=A
